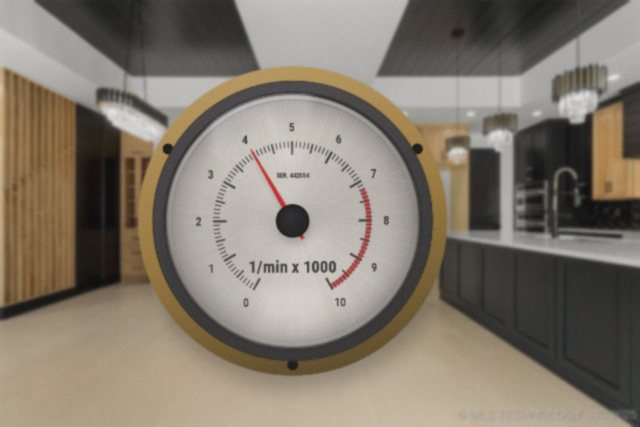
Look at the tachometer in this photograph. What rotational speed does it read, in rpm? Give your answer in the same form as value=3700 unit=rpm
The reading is value=4000 unit=rpm
